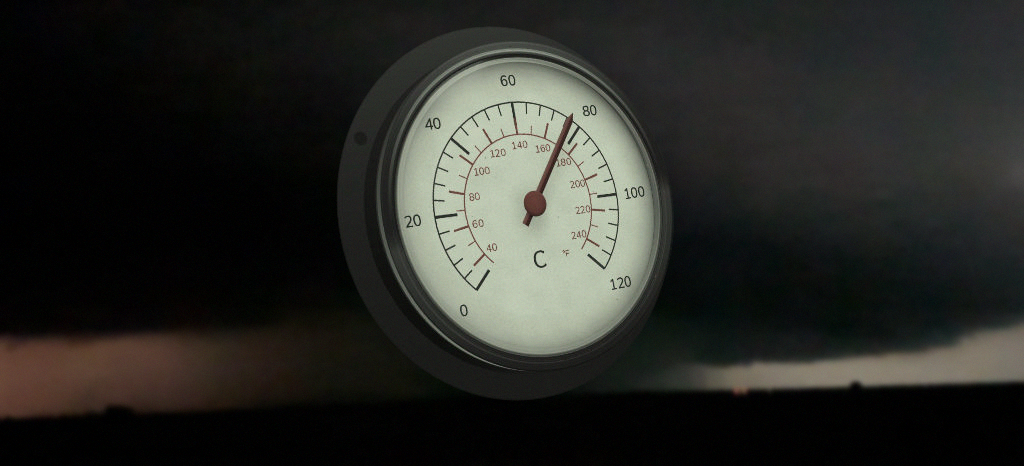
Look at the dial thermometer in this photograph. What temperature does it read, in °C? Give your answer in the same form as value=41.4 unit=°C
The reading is value=76 unit=°C
